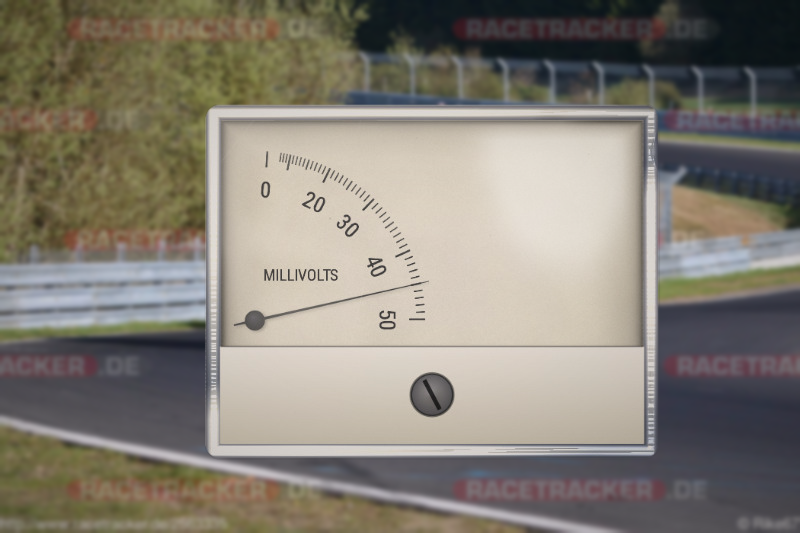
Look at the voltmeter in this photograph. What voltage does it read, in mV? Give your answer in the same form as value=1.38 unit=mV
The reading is value=45 unit=mV
